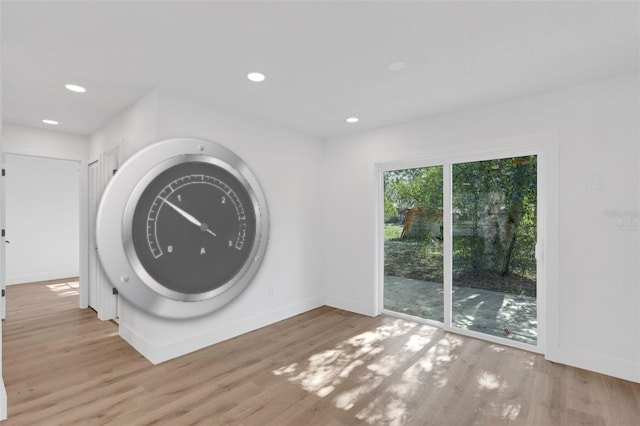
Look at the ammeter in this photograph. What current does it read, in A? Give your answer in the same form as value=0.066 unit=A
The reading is value=0.8 unit=A
